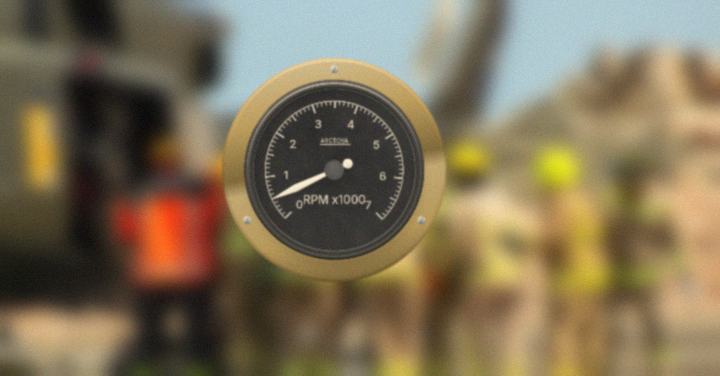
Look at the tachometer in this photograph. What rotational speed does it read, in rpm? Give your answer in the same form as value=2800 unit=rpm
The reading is value=500 unit=rpm
